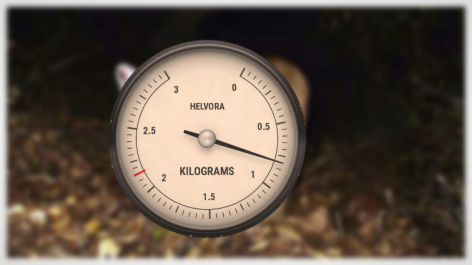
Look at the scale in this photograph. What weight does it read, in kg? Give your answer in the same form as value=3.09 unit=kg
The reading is value=0.8 unit=kg
